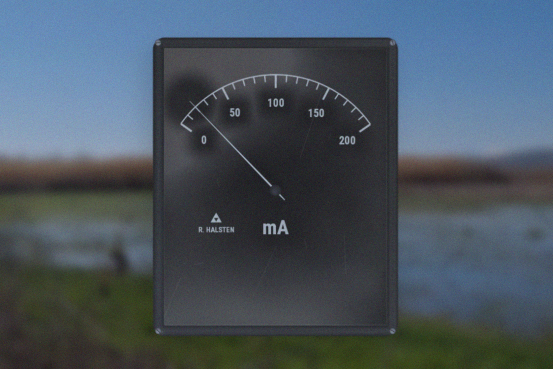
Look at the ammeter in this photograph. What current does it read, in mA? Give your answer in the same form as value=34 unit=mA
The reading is value=20 unit=mA
